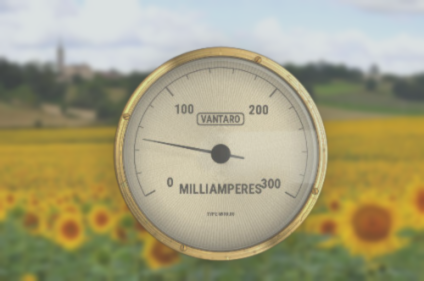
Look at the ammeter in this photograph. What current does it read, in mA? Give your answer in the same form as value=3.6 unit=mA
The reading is value=50 unit=mA
